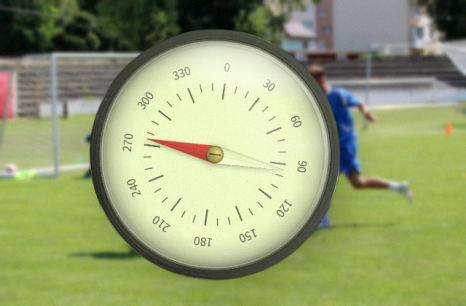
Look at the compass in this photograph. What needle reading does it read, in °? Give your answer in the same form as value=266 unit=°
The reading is value=275 unit=°
